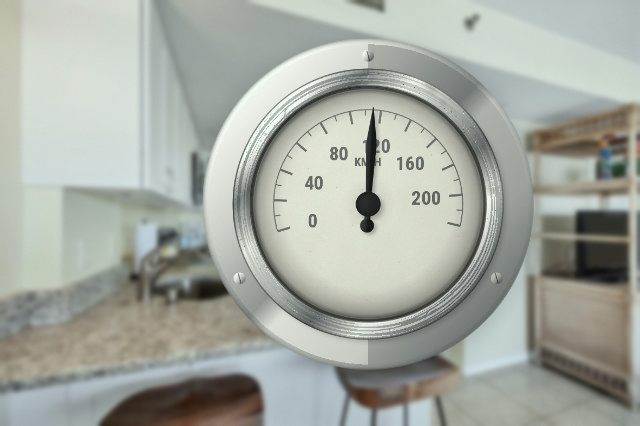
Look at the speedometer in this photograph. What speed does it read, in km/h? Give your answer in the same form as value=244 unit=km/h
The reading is value=115 unit=km/h
